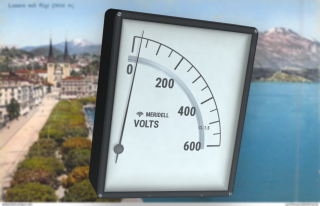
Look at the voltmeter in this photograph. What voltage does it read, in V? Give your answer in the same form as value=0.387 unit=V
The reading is value=25 unit=V
